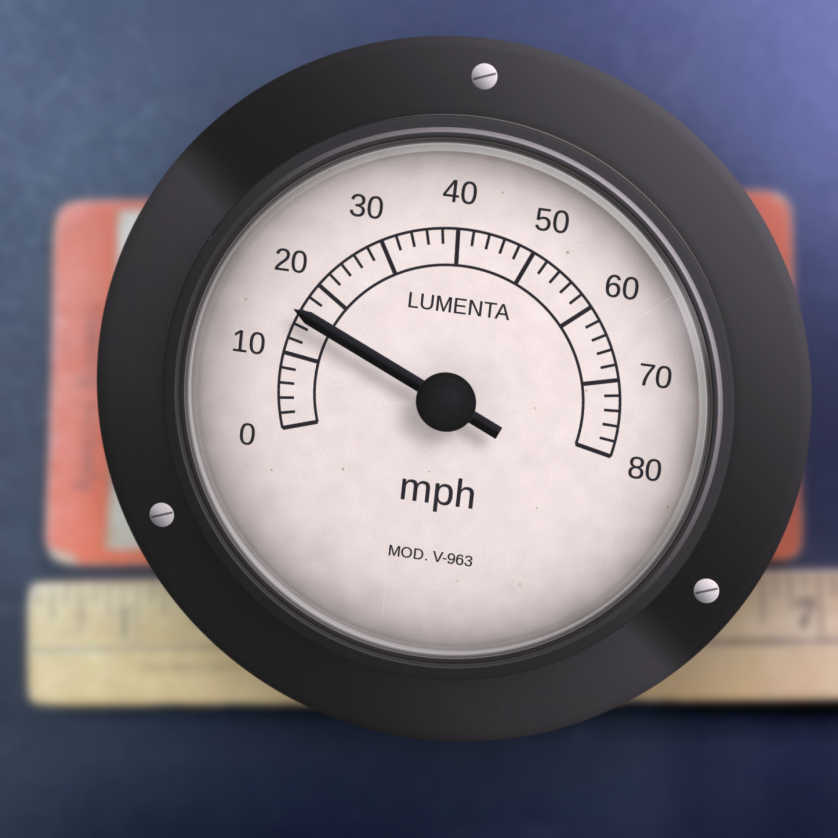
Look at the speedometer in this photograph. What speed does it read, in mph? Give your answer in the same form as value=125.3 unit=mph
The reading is value=16 unit=mph
